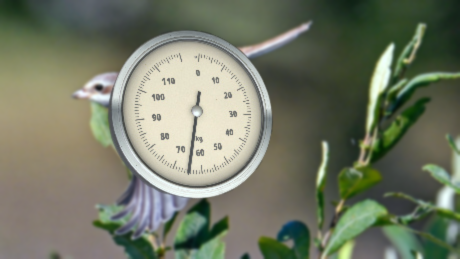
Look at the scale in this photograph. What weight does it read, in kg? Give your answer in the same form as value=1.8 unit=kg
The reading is value=65 unit=kg
